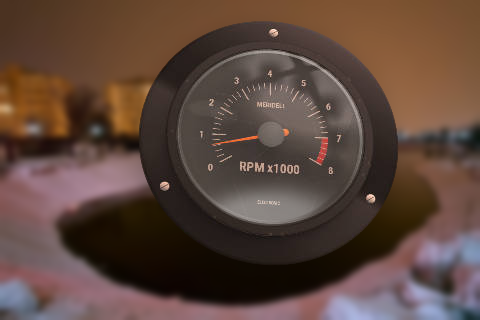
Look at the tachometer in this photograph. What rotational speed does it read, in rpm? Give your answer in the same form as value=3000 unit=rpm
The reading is value=600 unit=rpm
